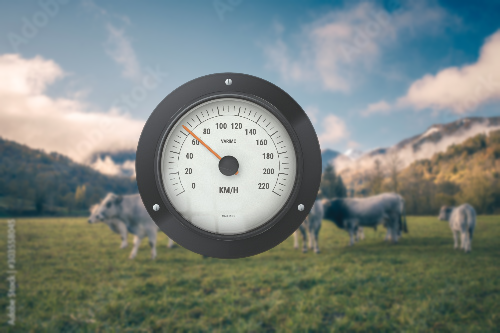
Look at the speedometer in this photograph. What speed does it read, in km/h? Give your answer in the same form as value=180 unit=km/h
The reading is value=65 unit=km/h
